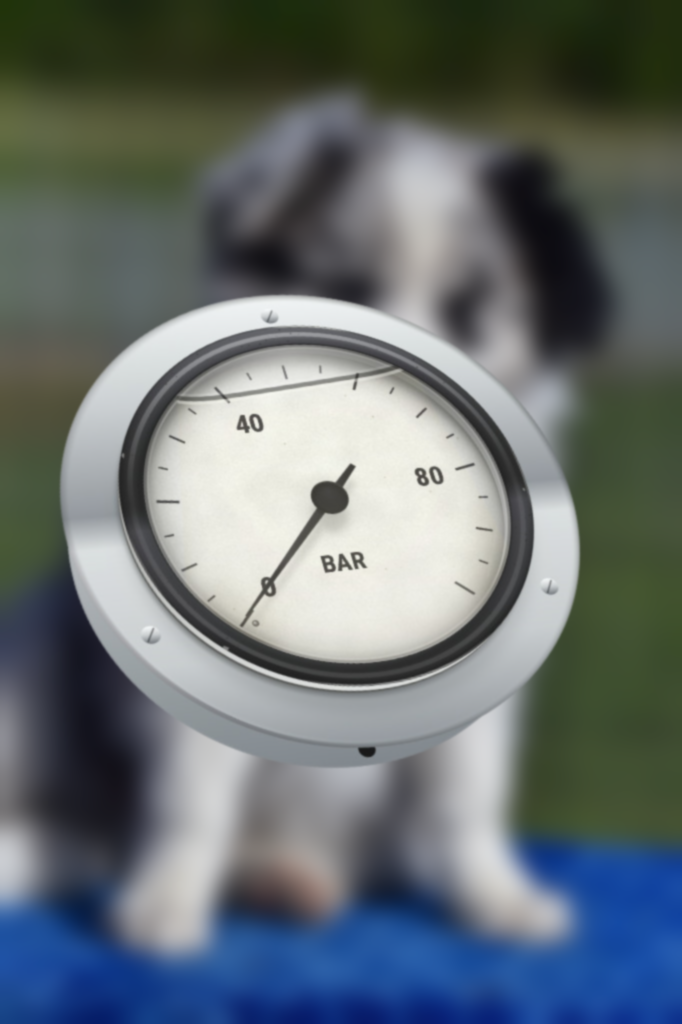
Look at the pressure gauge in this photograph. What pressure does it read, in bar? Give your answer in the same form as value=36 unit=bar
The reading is value=0 unit=bar
